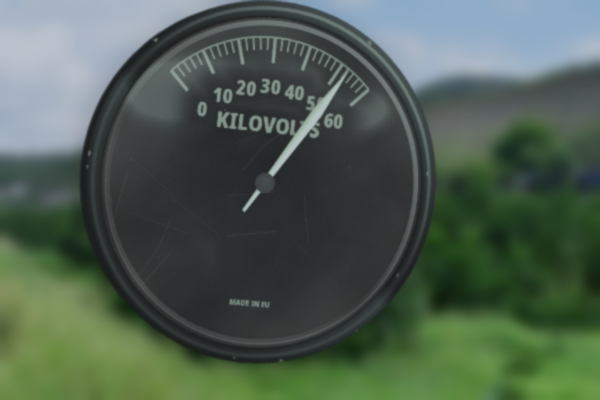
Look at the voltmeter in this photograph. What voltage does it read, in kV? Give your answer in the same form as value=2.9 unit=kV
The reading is value=52 unit=kV
